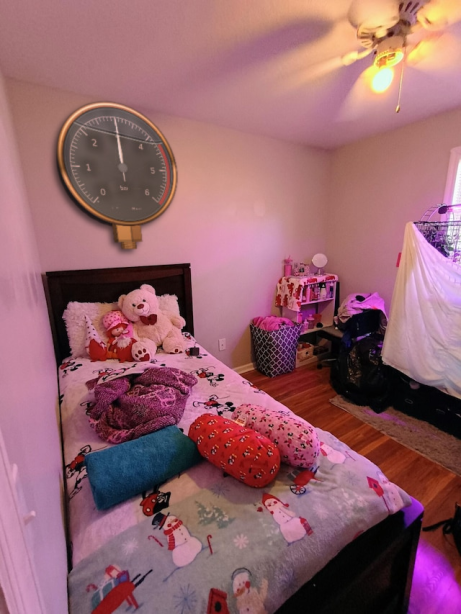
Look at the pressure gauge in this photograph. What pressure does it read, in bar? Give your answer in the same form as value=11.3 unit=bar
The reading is value=3 unit=bar
